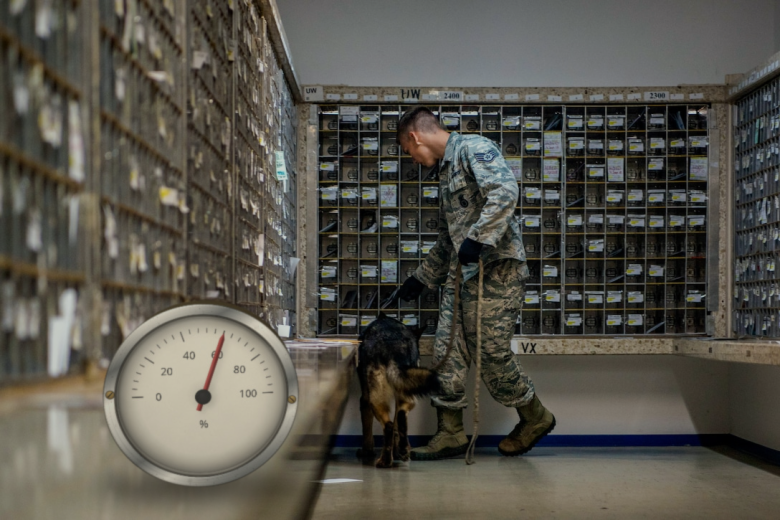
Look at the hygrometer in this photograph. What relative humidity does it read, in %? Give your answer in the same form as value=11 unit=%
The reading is value=60 unit=%
